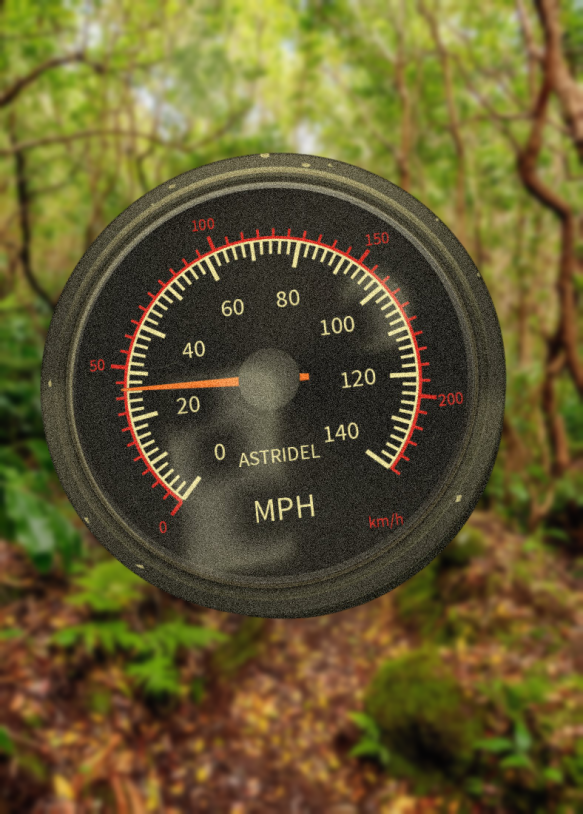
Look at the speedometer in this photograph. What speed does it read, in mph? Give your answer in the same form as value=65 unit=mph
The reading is value=26 unit=mph
